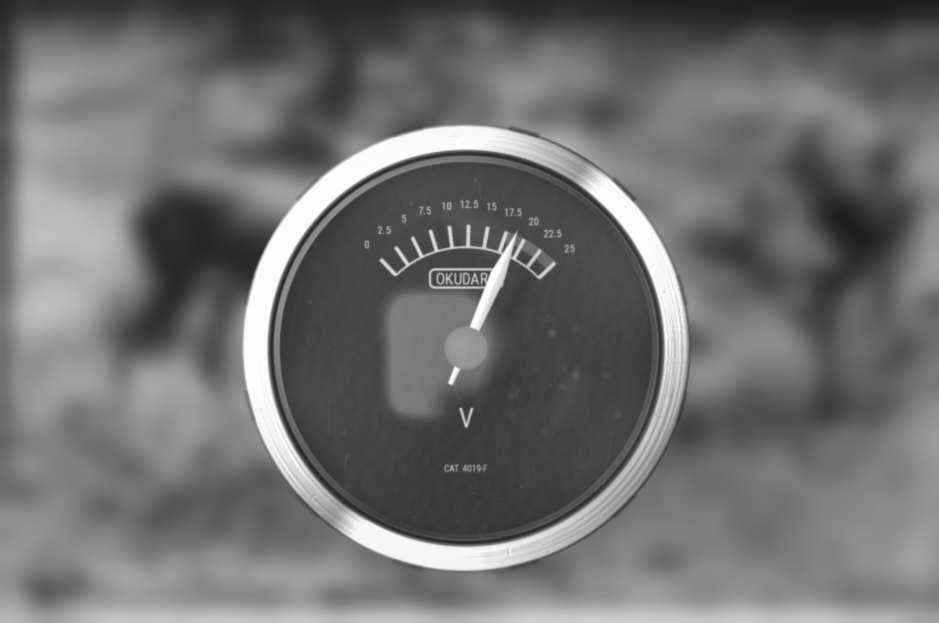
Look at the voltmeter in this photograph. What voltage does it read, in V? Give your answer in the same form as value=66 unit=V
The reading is value=18.75 unit=V
